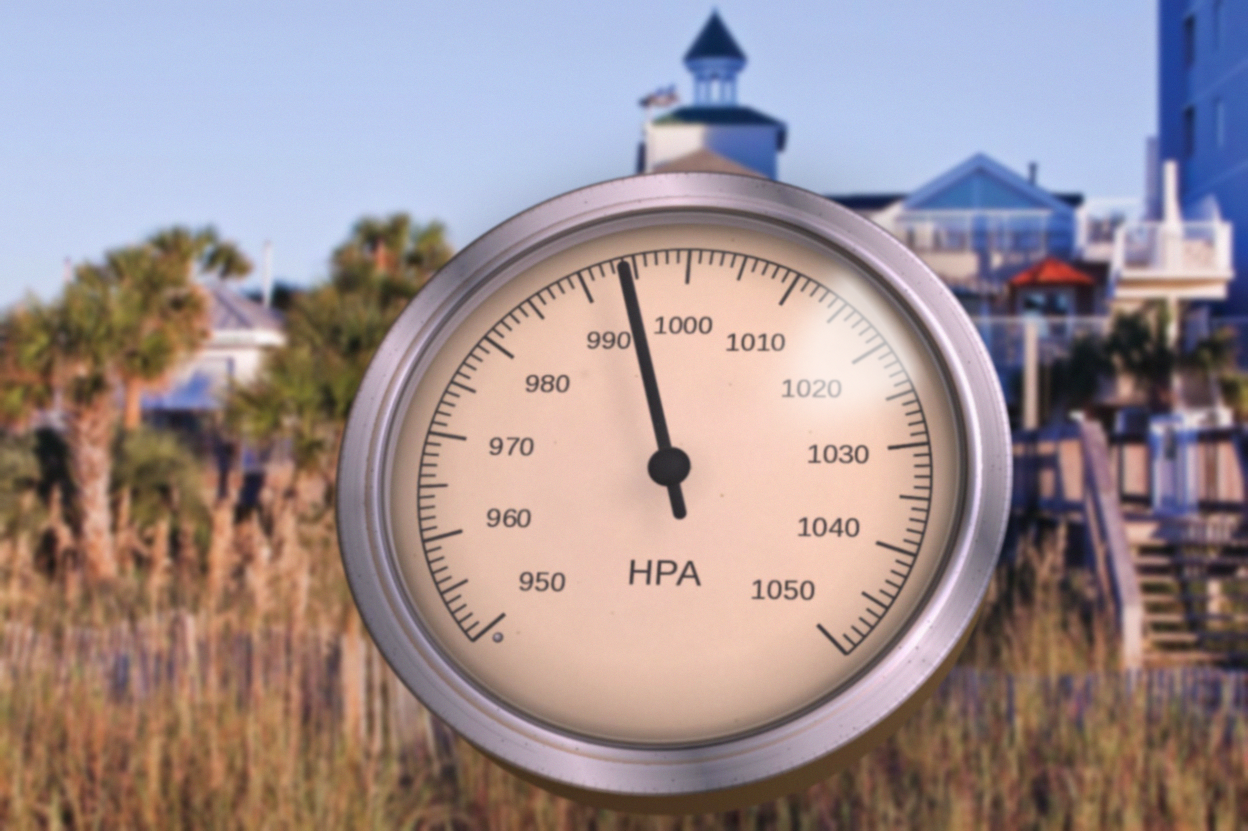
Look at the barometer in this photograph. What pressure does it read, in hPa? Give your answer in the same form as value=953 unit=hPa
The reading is value=994 unit=hPa
